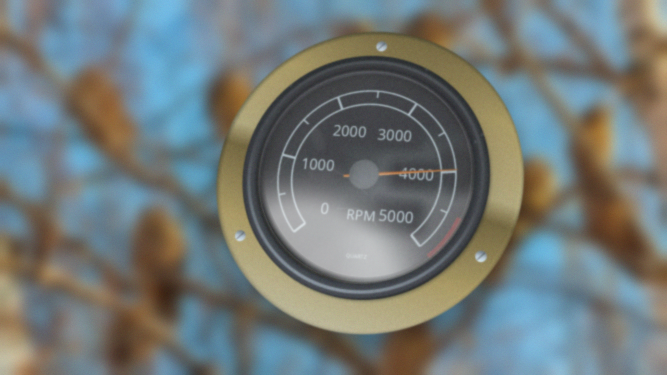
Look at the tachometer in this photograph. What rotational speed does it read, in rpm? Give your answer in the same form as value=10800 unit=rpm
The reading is value=4000 unit=rpm
